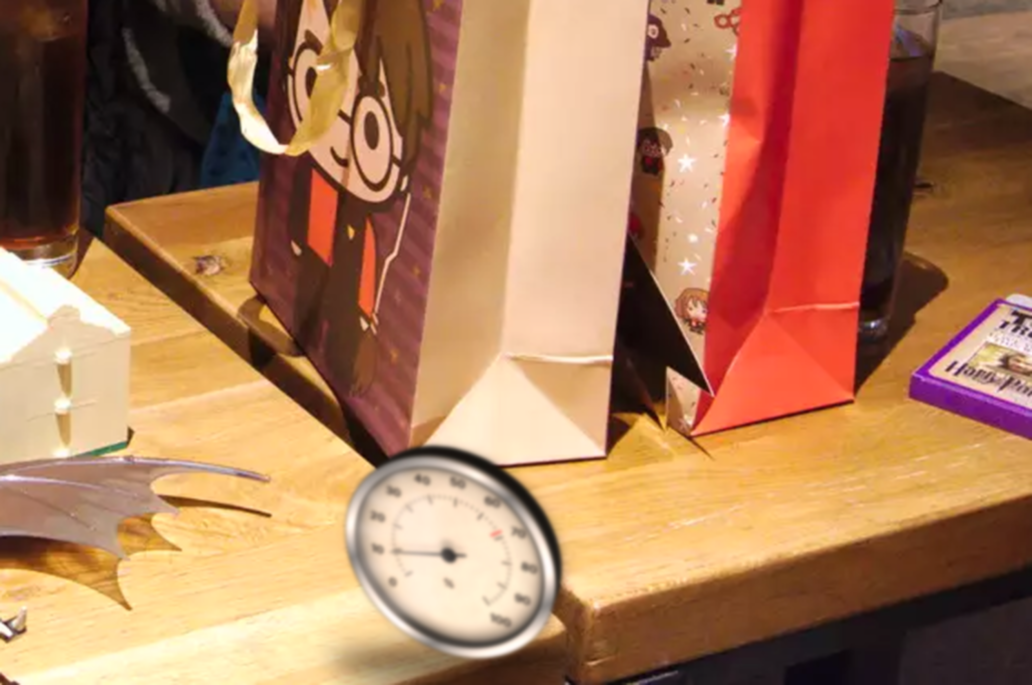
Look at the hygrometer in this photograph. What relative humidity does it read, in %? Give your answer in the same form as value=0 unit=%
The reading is value=10 unit=%
